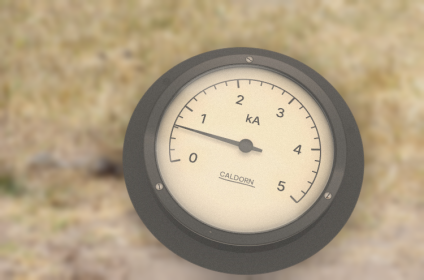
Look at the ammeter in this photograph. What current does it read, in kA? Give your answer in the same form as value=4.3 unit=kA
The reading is value=0.6 unit=kA
